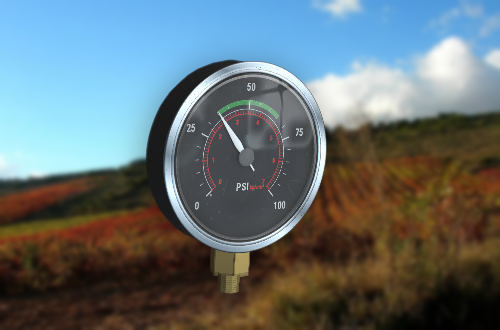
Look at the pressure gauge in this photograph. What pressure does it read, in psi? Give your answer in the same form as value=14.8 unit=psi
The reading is value=35 unit=psi
